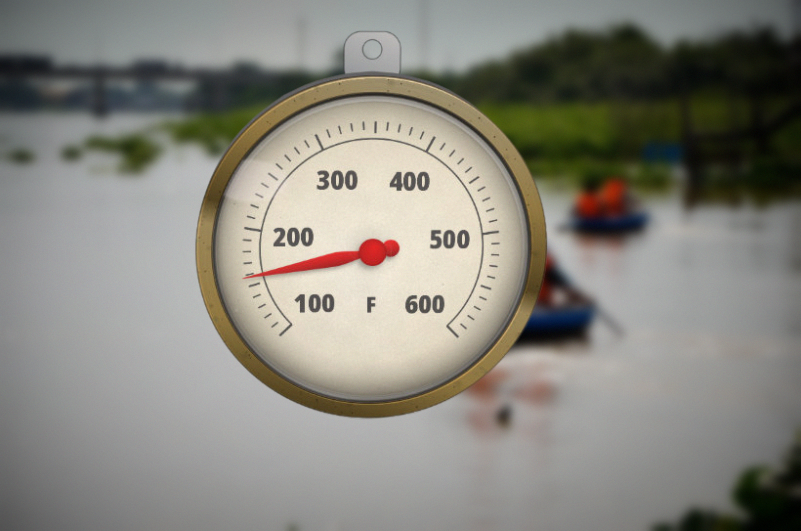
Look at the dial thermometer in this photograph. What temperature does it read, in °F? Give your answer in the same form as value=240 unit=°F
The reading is value=160 unit=°F
